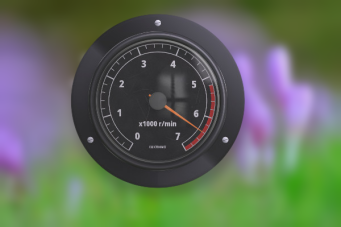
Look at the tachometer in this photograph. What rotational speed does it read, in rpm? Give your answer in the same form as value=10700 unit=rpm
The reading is value=6400 unit=rpm
